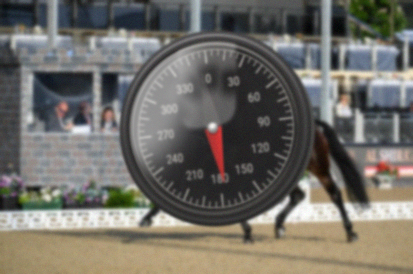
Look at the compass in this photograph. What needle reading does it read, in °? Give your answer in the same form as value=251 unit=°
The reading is value=175 unit=°
